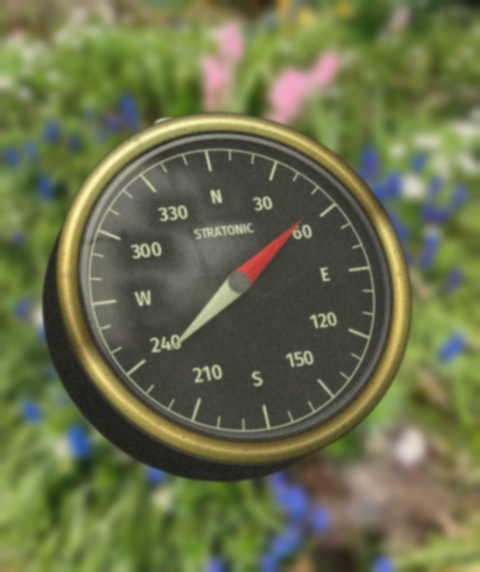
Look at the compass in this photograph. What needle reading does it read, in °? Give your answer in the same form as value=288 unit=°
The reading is value=55 unit=°
